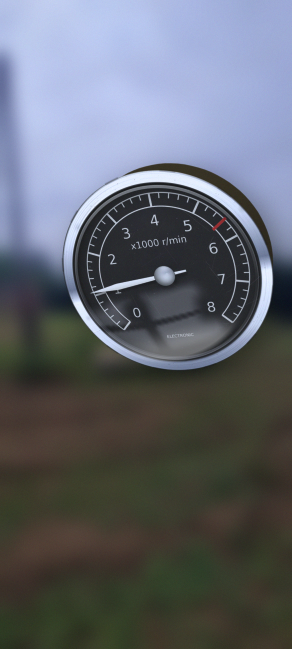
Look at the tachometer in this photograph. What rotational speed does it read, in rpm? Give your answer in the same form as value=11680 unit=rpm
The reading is value=1100 unit=rpm
